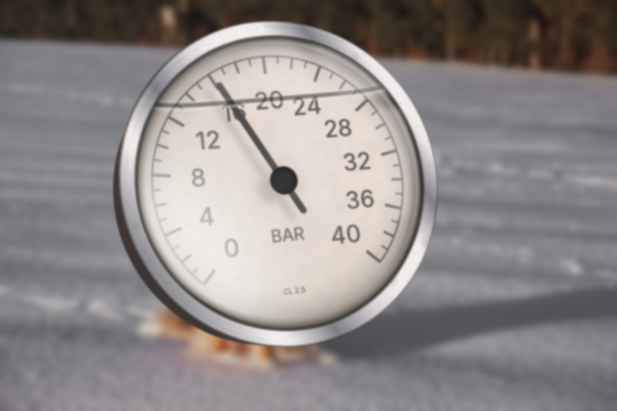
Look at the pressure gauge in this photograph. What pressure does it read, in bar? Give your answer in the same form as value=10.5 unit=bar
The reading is value=16 unit=bar
